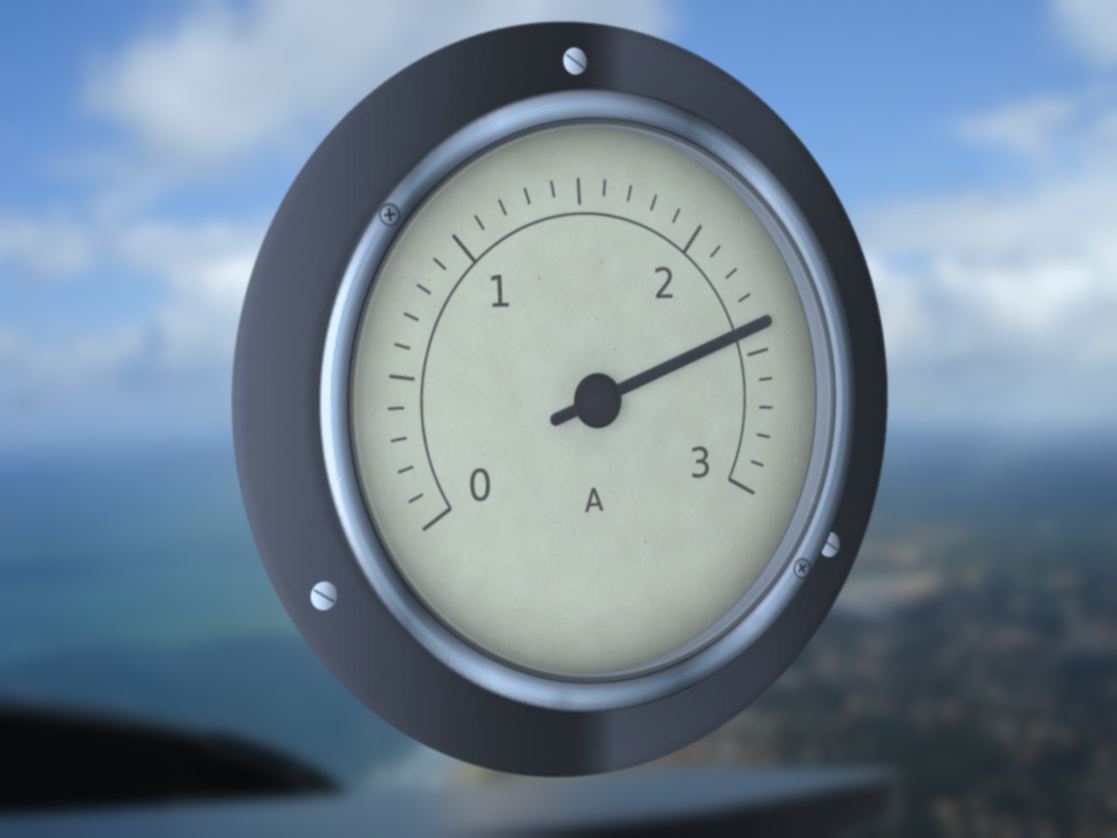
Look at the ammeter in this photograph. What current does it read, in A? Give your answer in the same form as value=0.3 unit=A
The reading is value=2.4 unit=A
